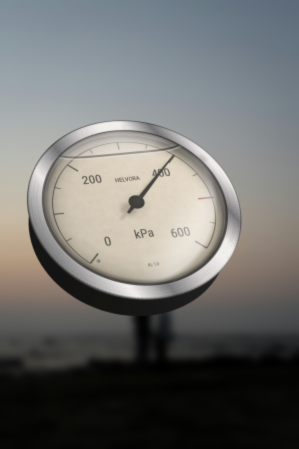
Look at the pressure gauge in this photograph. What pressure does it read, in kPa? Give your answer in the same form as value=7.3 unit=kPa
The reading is value=400 unit=kPa
